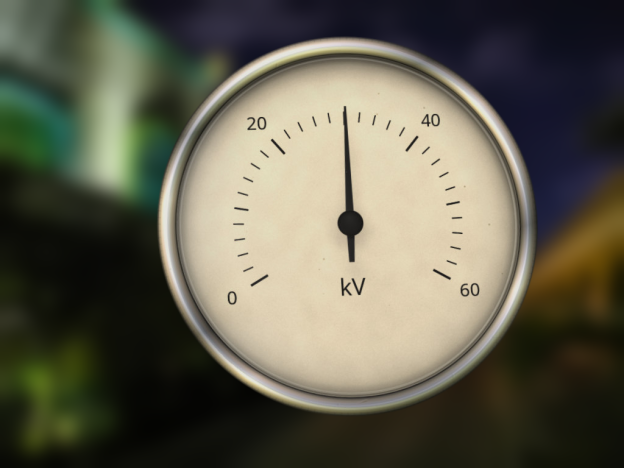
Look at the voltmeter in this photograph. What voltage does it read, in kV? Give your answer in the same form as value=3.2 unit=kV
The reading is value=30 unit=kV
